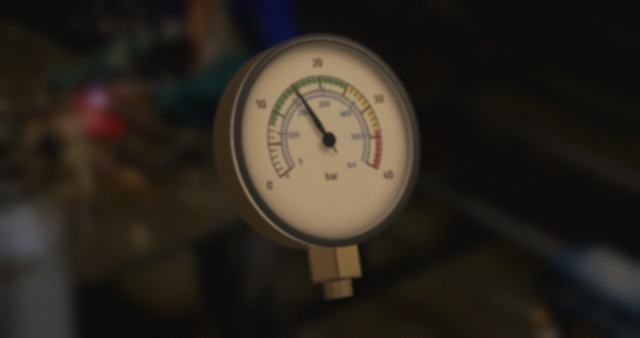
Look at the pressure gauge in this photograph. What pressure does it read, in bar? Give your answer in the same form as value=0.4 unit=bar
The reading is value=15 unit=bar
